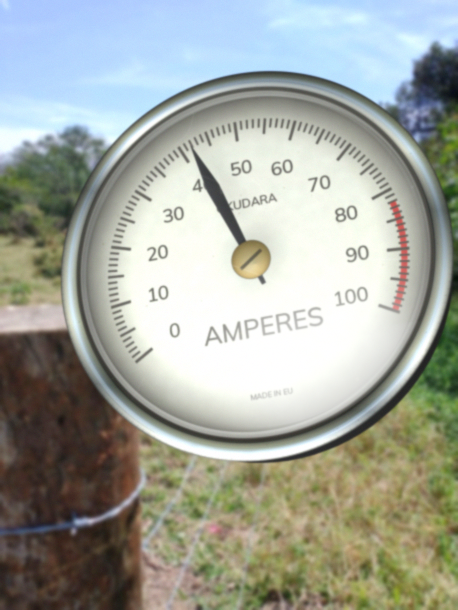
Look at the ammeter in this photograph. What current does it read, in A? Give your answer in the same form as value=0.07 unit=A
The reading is value=42 unit=A
